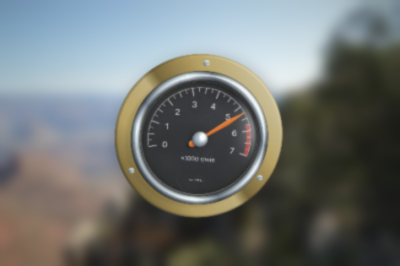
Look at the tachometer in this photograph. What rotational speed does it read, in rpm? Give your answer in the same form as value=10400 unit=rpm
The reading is value=5250 unit=rpm
